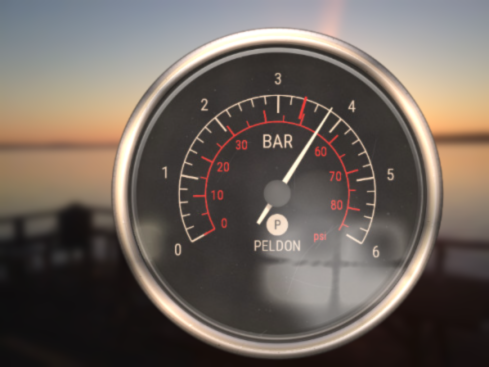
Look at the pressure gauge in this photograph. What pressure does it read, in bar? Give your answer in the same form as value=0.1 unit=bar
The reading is value=3.8 unit=bar
